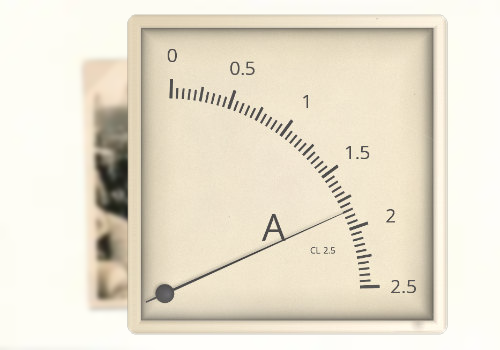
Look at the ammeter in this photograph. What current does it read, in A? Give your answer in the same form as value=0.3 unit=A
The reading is value=1.85 unit=A
